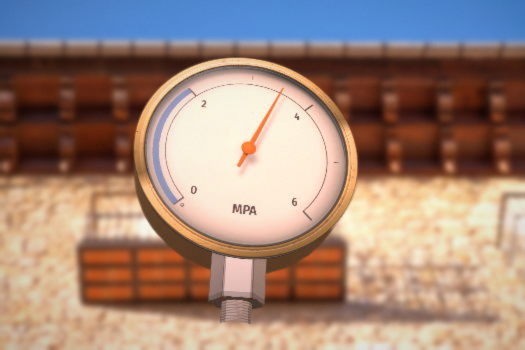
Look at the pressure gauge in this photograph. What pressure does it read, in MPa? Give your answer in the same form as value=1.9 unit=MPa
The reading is value=3.5 unit=MPa
